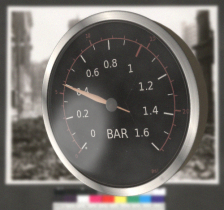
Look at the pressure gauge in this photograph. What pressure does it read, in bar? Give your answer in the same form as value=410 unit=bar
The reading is value=0.4 unit=bar
